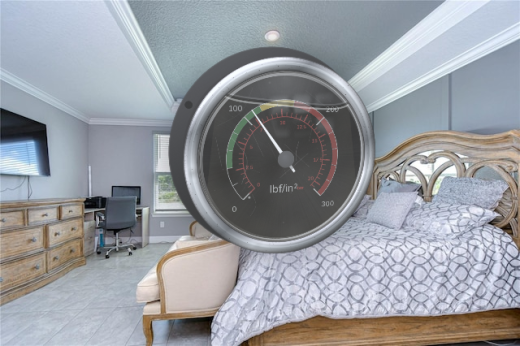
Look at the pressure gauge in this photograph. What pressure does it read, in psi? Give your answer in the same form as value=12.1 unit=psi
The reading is value=110 unit=psi
